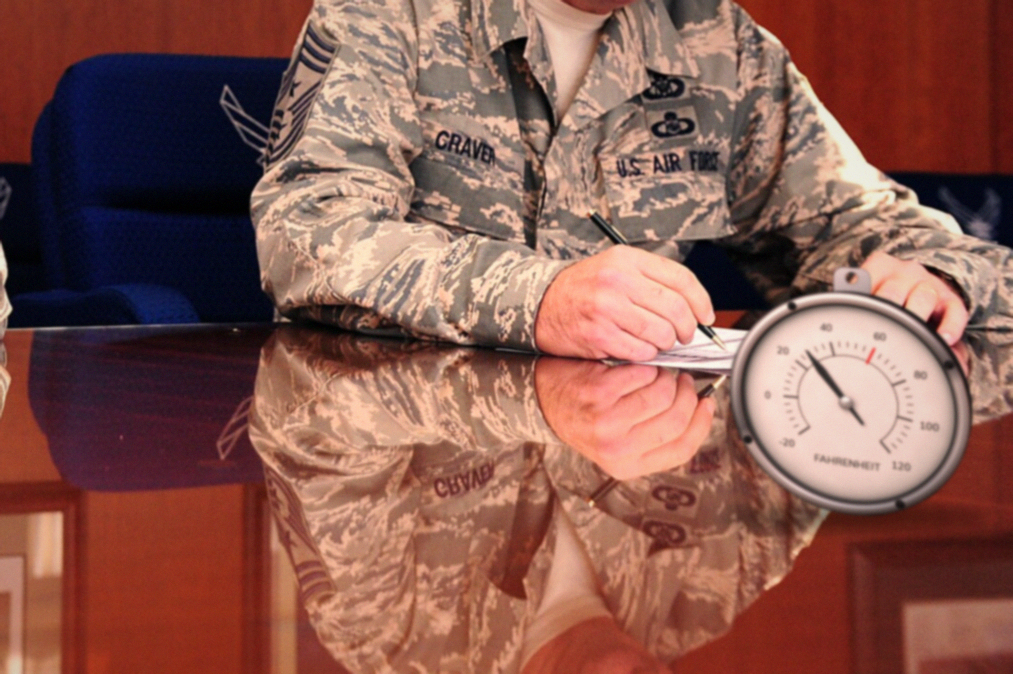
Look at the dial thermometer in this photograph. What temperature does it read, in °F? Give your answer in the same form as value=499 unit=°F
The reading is value=28 unit=°F
